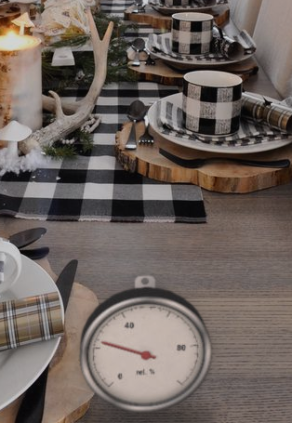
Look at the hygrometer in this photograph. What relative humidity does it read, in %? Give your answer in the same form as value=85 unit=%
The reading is value=24 unit=%
